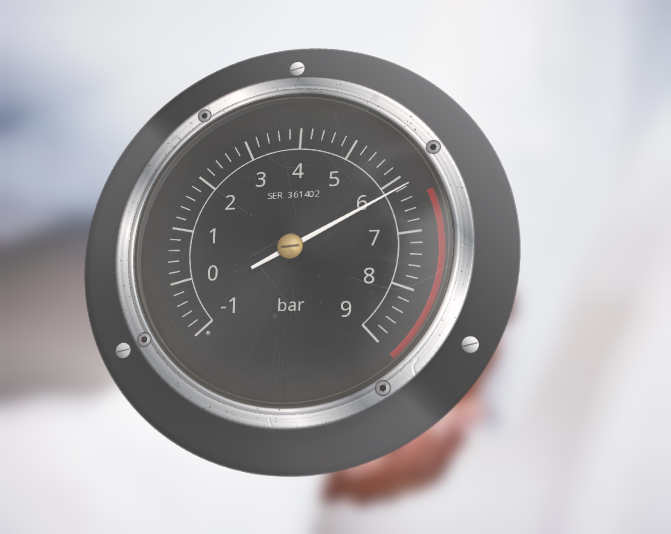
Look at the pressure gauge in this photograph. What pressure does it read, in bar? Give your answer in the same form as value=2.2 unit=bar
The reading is value=6.2 unit=bar
